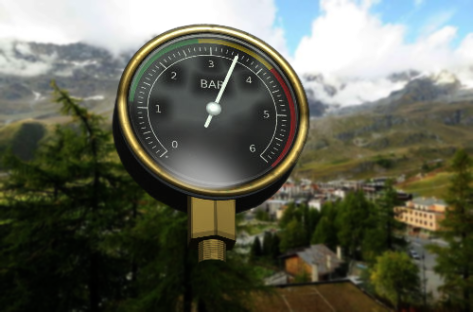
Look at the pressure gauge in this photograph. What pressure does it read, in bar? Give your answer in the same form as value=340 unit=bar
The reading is value=3.5 unit=bar
